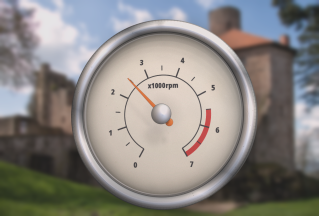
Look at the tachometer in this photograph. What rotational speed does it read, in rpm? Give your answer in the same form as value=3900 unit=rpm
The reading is value=2500 unit=rpm
